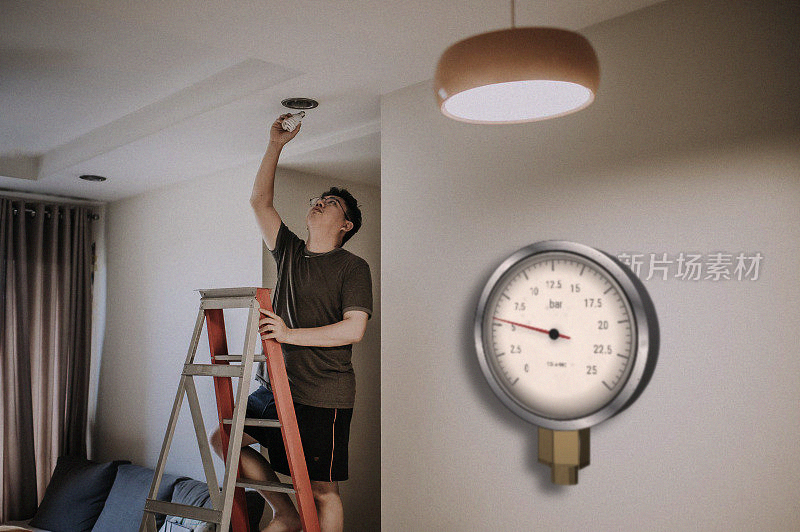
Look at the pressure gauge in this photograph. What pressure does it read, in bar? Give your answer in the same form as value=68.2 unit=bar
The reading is value=5.5 unit=bar
